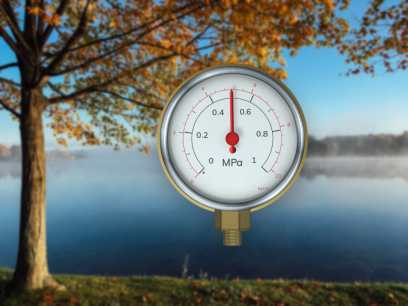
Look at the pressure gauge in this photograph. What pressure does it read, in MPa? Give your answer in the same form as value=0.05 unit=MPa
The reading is value=0.5 unit=MPa
